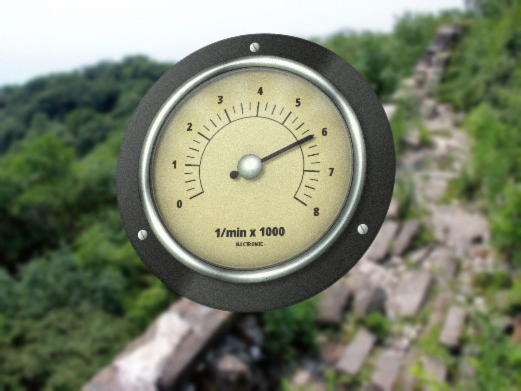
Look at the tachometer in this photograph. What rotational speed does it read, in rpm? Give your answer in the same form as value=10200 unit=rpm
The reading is value=6000 unit=rpm
